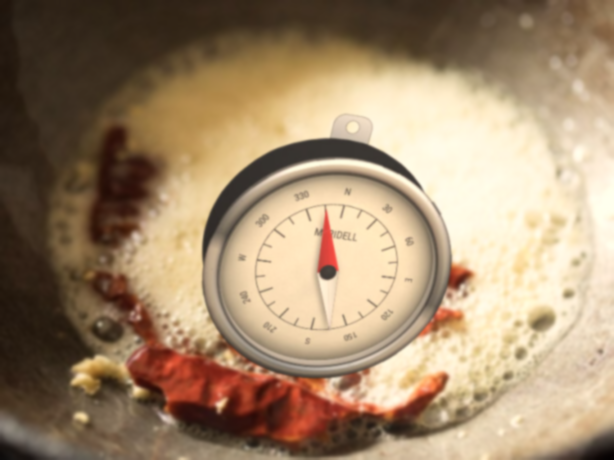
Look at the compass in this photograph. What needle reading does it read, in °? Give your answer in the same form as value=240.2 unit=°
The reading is value=345 unit=°
